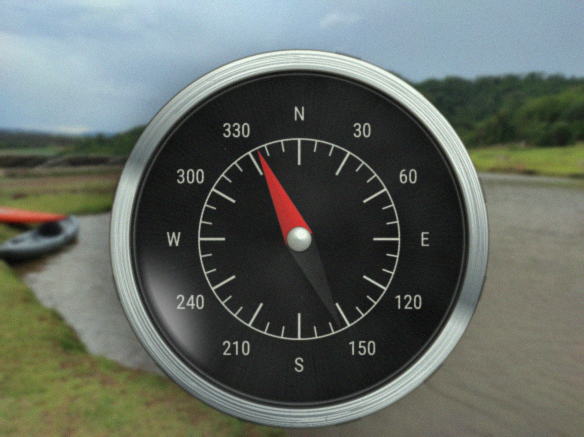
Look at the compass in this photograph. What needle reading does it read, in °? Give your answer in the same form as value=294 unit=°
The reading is value=335 unit=°
